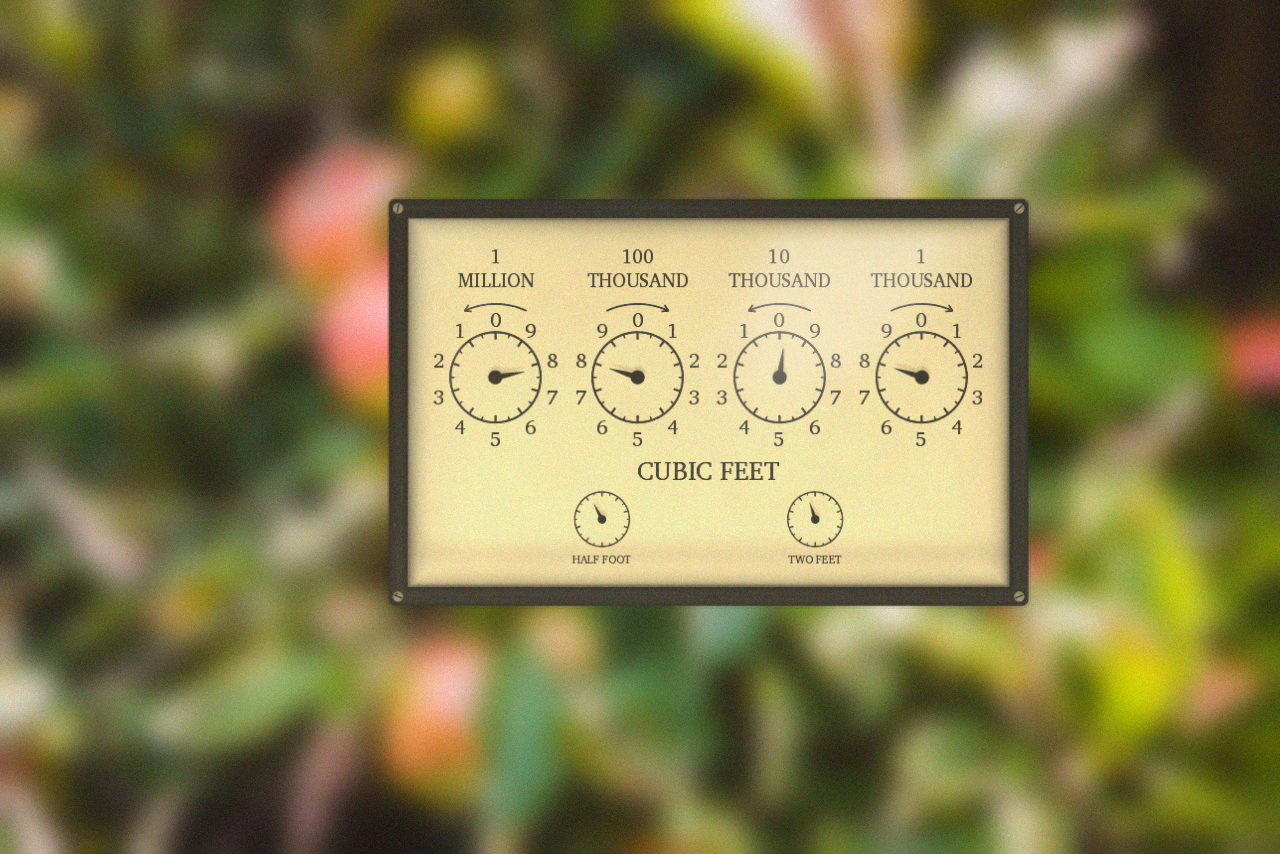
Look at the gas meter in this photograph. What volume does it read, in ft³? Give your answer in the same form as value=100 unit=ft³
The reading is value=779800 unit=ft³
